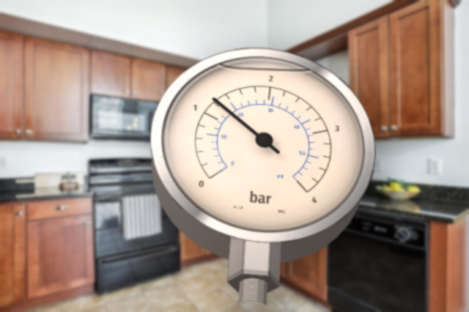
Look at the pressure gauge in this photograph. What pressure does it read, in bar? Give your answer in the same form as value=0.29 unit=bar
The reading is value=1.2 unit=bar
